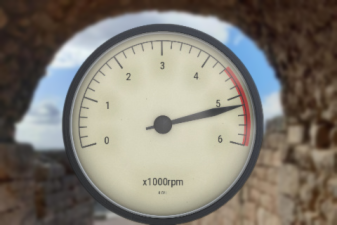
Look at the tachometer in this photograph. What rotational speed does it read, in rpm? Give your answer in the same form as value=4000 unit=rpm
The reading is value=5200 unit=rpm
